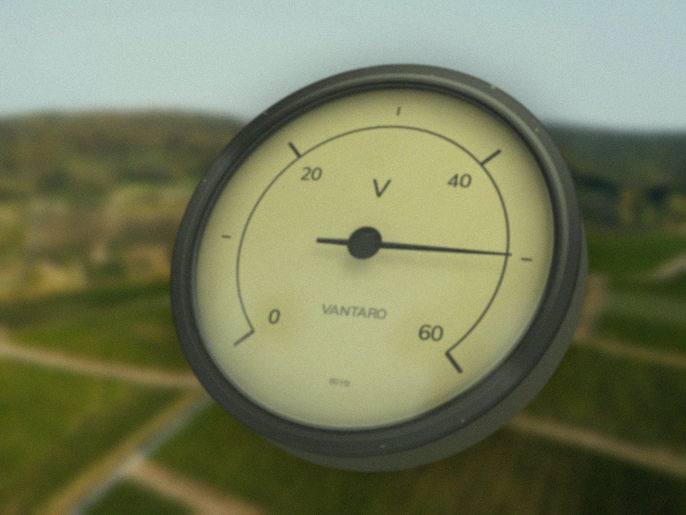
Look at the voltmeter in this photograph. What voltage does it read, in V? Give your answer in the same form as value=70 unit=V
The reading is value=50 unit=V
